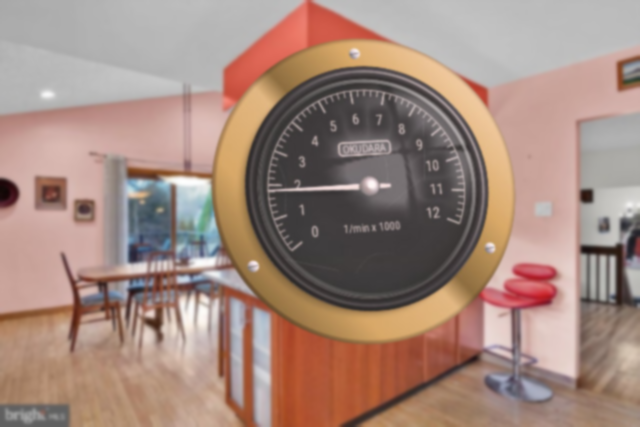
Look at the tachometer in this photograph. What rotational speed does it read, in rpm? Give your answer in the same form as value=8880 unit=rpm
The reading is value=1800 unit=rpm
